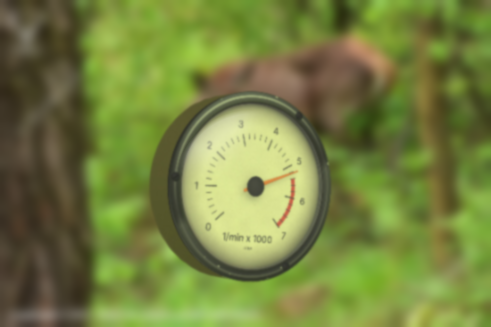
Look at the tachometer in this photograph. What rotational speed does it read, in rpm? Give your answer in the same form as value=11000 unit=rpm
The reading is value=5200 unit=rpm
